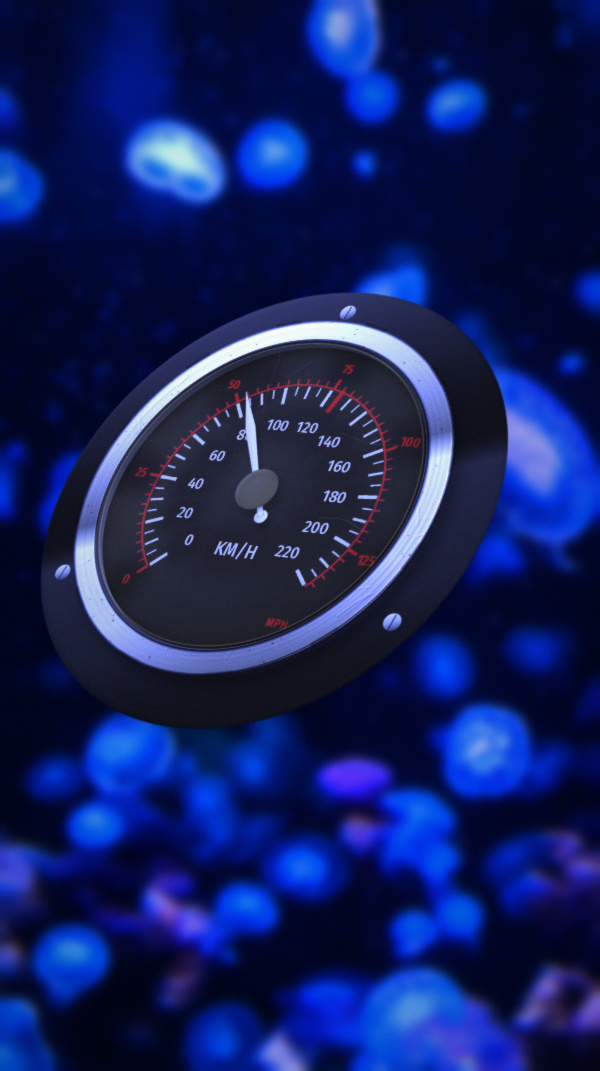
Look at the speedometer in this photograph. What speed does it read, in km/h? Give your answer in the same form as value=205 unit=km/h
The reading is value=85 unit=km/h
